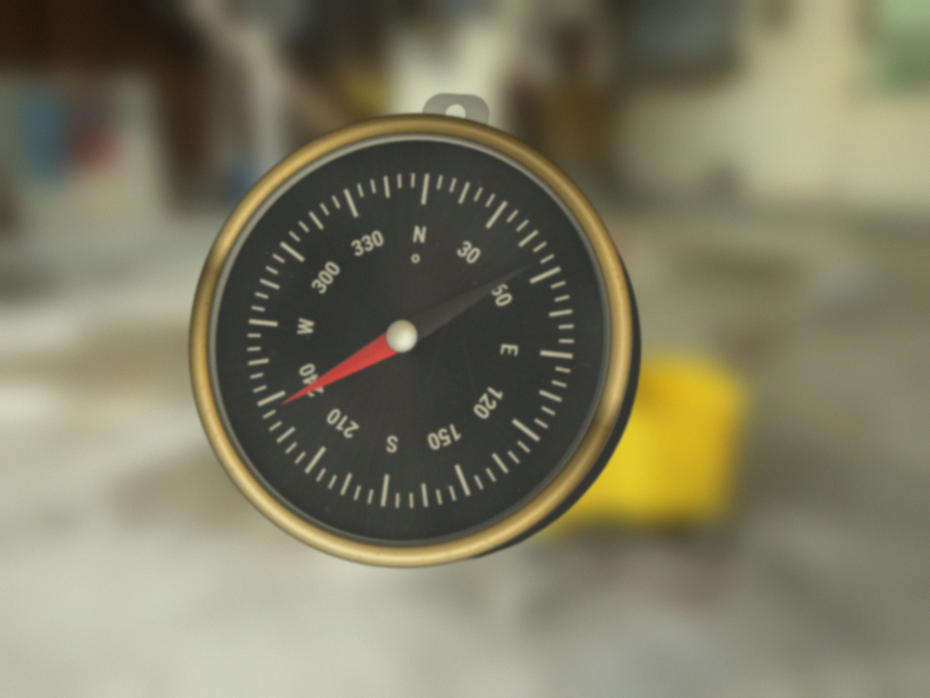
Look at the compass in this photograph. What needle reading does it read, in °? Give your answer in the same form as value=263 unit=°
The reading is value=235 unit=°
